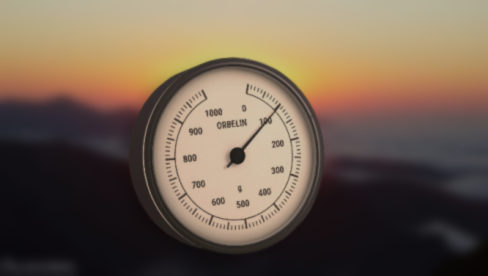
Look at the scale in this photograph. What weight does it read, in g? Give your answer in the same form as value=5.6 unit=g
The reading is value=100 unit=g
